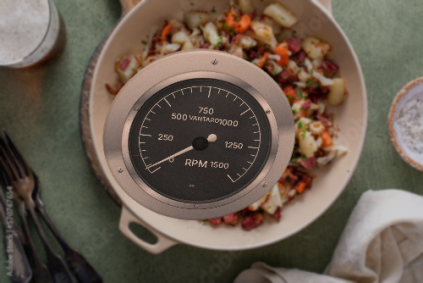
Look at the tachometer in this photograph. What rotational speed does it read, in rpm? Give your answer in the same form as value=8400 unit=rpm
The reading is value=50 unit=rpm
